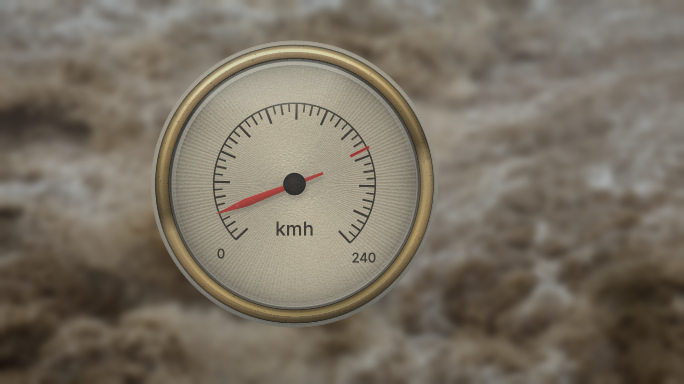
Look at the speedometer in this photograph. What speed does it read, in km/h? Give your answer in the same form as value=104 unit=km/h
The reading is value=20 unit=km/h
